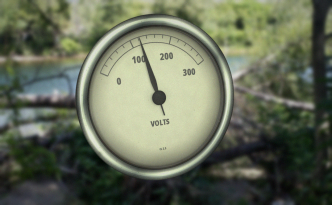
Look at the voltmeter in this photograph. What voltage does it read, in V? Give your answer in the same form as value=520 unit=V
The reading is value=120 unit=V
